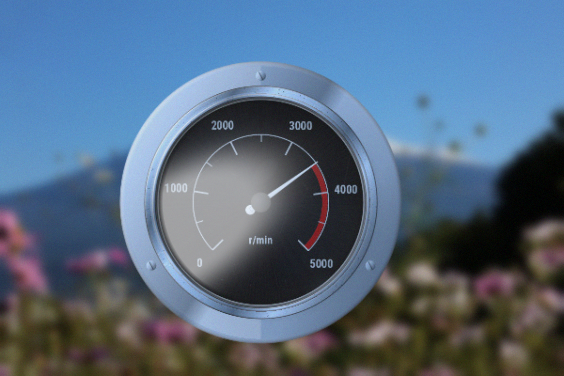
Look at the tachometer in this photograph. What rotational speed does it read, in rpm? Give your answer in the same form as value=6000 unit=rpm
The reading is value=3500 unit=rpm
